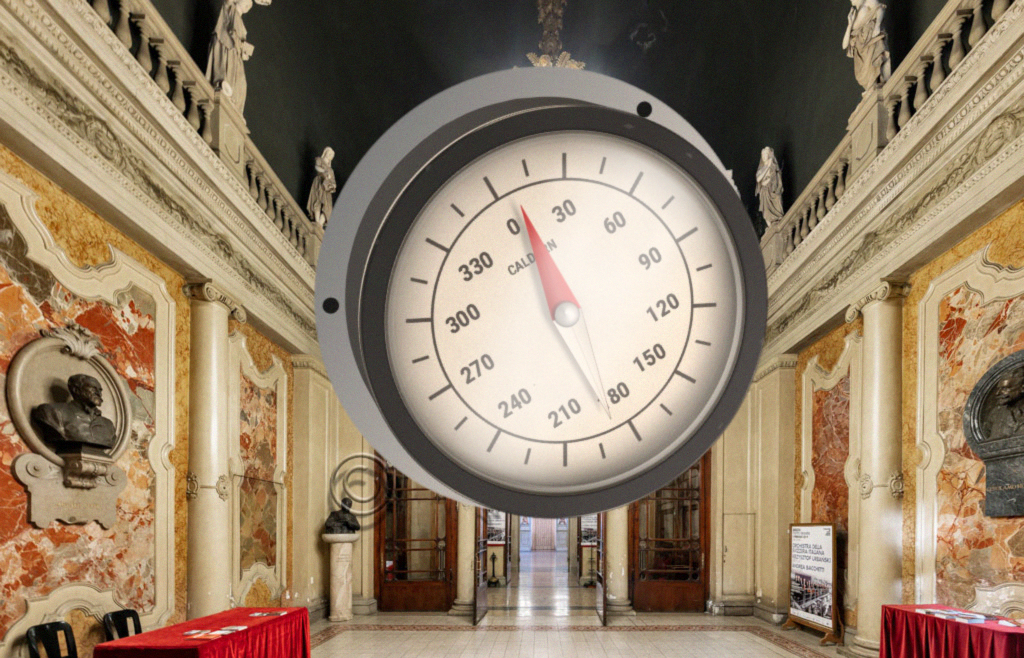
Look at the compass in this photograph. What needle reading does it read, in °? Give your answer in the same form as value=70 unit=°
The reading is value=7.5 unit=°
